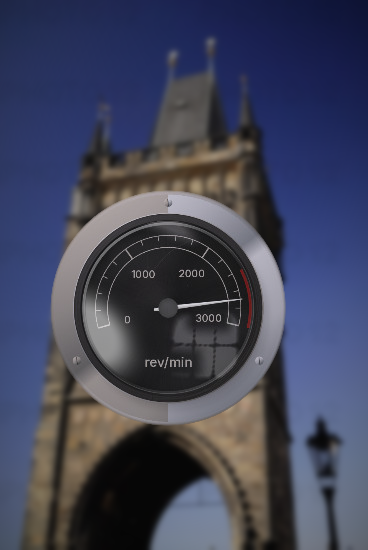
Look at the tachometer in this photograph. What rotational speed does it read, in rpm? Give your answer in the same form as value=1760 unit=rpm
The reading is value=2700 unit=rpm
